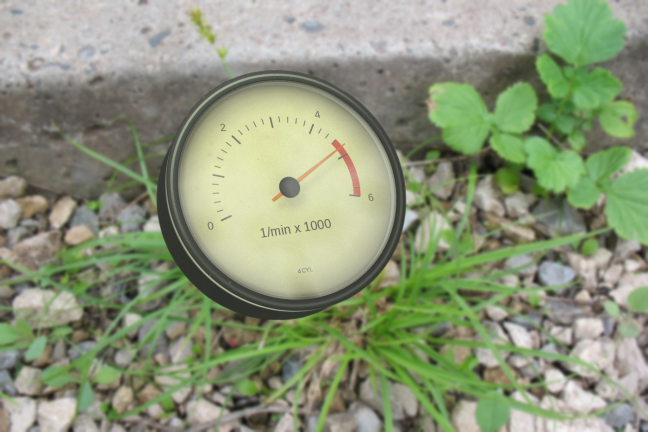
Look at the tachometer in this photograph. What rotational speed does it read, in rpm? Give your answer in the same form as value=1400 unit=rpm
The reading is value=4800 unit=rpm
